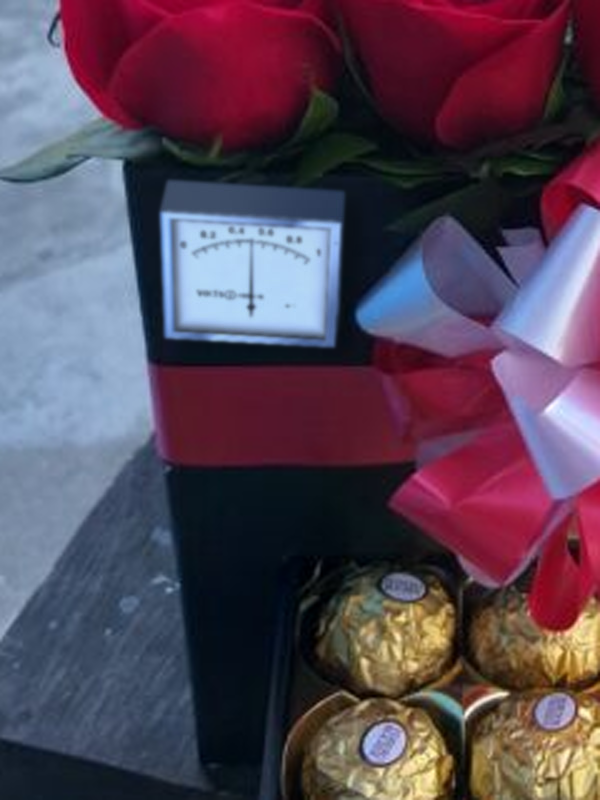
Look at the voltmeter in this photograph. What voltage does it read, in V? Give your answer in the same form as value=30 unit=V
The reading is value=0.5 unit=V
